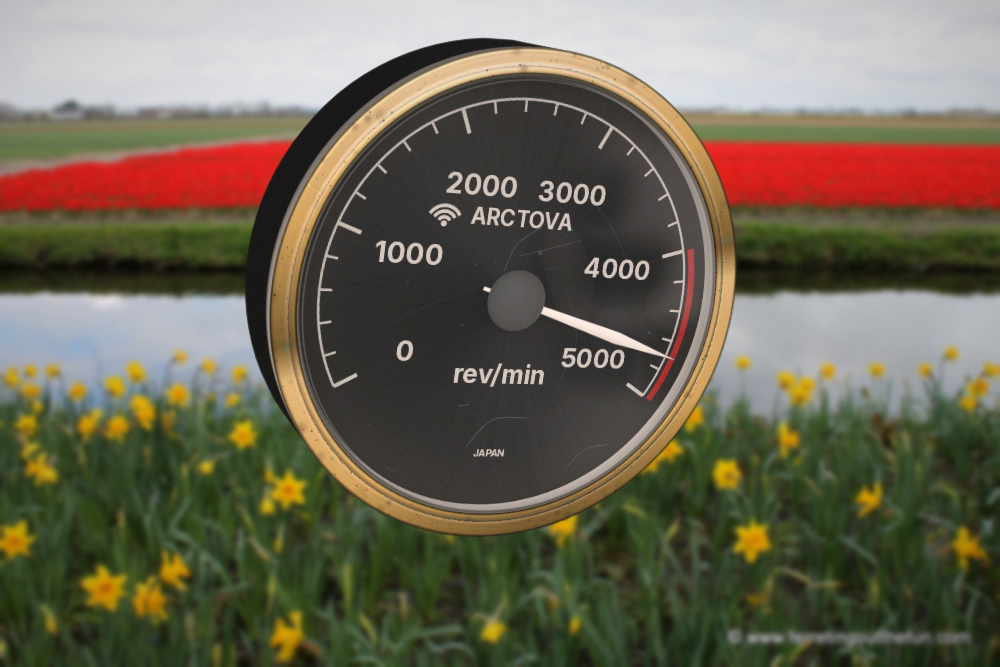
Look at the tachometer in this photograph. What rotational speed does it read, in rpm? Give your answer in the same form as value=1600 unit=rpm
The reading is value=4700 unit=rpm
